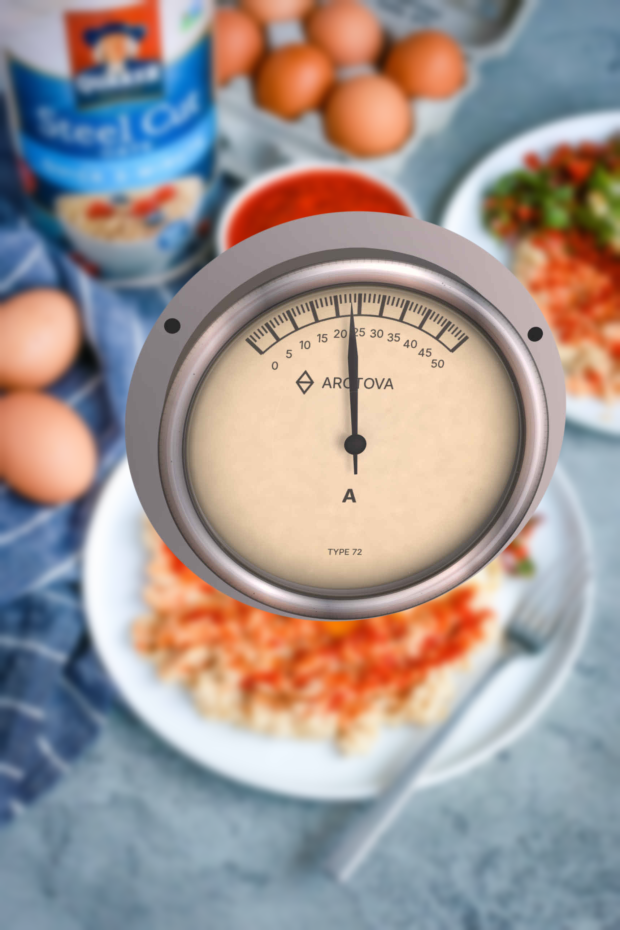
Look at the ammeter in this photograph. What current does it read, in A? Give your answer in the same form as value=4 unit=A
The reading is value=23 unit=A
